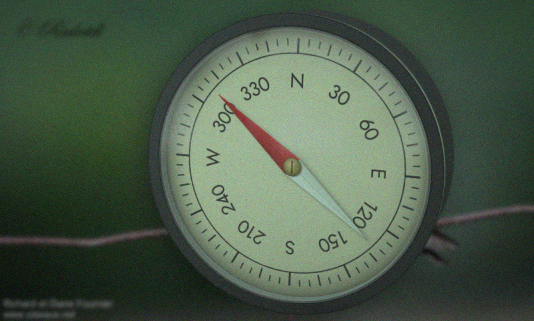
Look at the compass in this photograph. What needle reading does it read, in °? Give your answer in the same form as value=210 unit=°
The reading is value=310 unit=°
